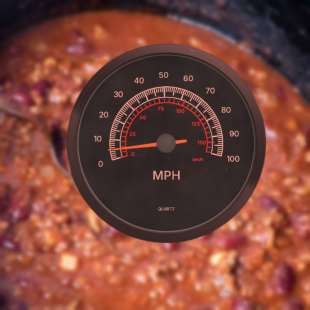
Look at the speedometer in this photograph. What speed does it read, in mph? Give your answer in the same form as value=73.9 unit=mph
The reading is value=5 unit=mph
